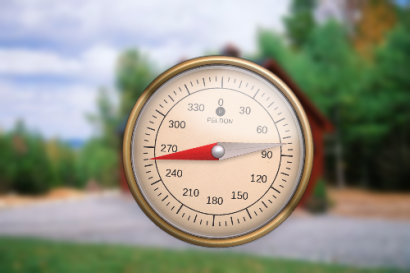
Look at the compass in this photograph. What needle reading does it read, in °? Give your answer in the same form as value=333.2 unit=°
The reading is value=260 unit=°
